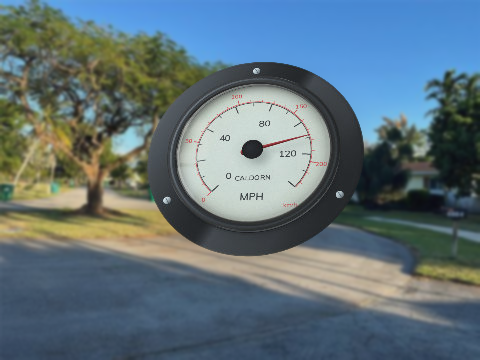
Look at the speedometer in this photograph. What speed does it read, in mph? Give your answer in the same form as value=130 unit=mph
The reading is value=110 unit=mph
